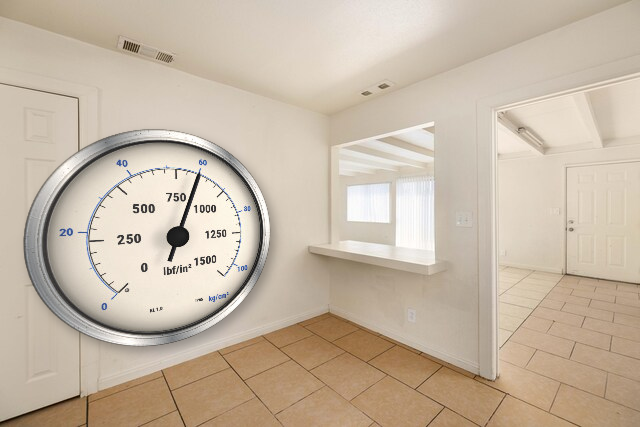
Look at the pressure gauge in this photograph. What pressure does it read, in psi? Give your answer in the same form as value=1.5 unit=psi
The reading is value=850 unit=psi
